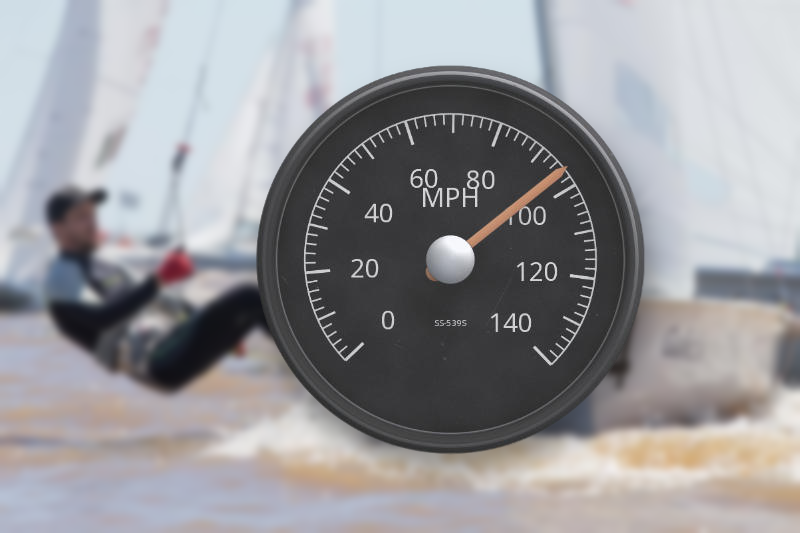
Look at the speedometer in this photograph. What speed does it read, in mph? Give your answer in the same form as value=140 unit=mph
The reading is value=96 unit=mph
